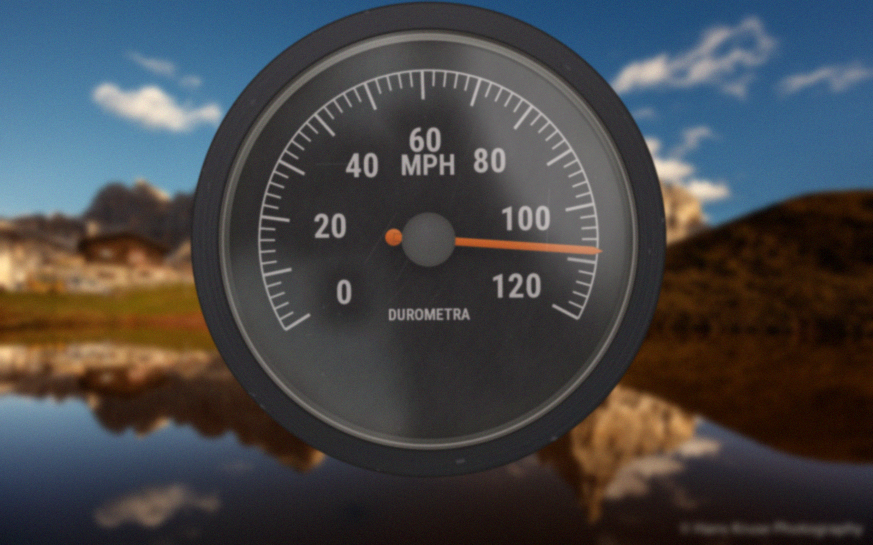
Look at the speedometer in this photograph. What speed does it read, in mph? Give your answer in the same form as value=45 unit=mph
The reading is value=108 unit=mph
